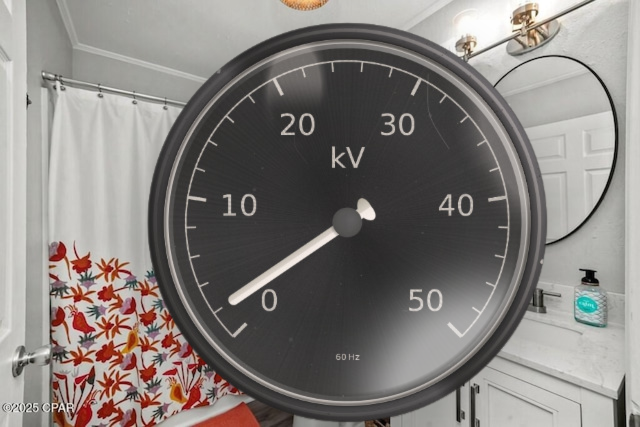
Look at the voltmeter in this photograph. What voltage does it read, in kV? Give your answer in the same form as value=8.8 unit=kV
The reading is value=2 unit=kV
